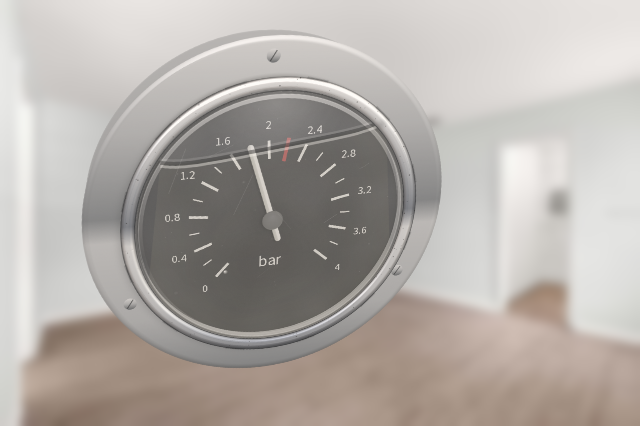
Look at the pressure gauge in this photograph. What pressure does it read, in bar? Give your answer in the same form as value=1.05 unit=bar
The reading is value=1.8 unit=bar
